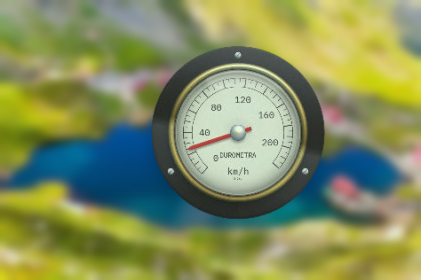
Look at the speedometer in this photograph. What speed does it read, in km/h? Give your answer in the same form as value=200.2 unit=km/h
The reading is value=25 unit=km/h
